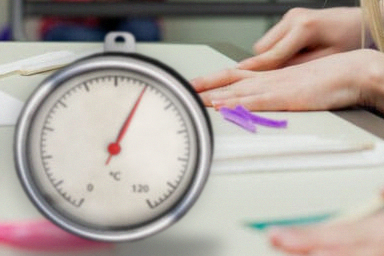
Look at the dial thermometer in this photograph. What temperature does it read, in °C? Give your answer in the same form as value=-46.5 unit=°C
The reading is value=70 unit=°C
